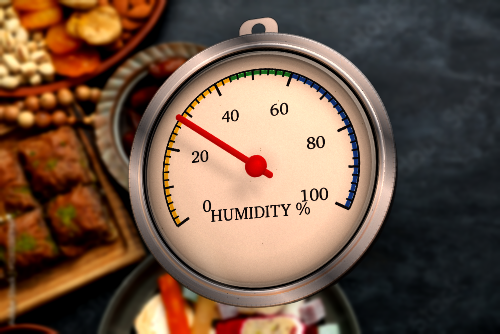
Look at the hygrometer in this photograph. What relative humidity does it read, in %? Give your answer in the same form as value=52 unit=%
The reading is value=28 unit=%
